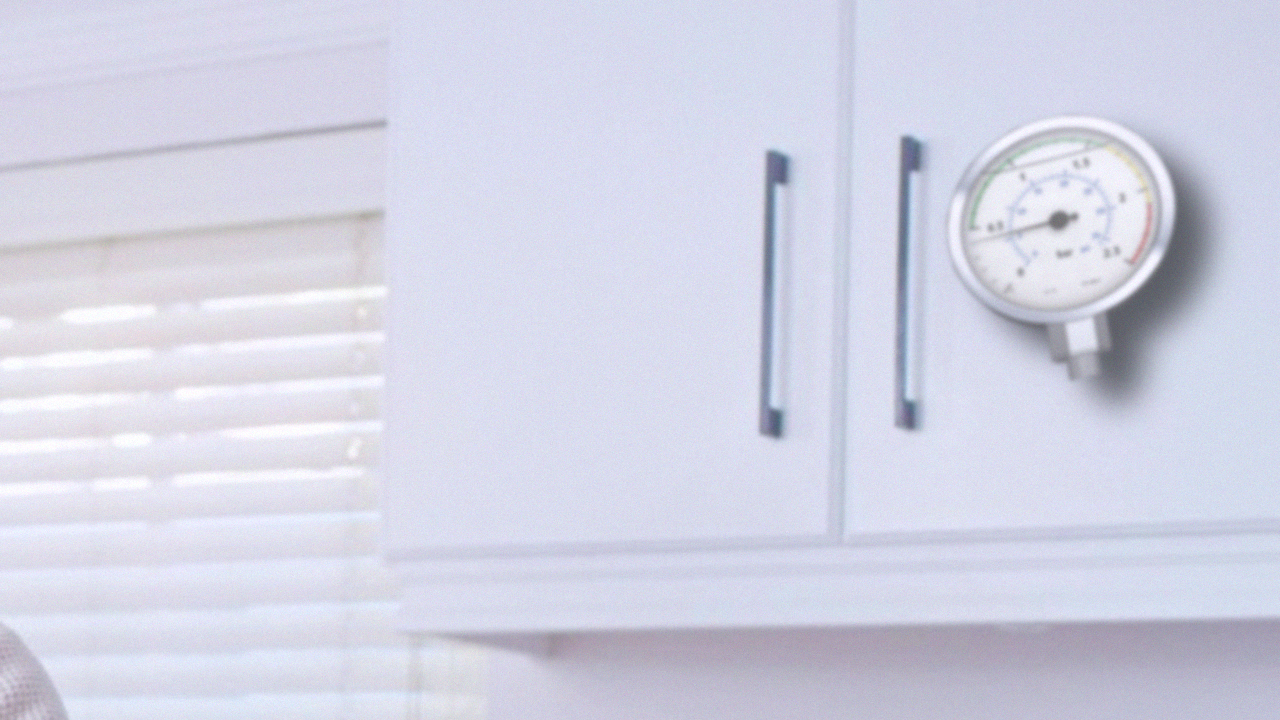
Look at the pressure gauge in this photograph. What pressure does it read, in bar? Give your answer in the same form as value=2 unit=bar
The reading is value=0.4 unit=bar
